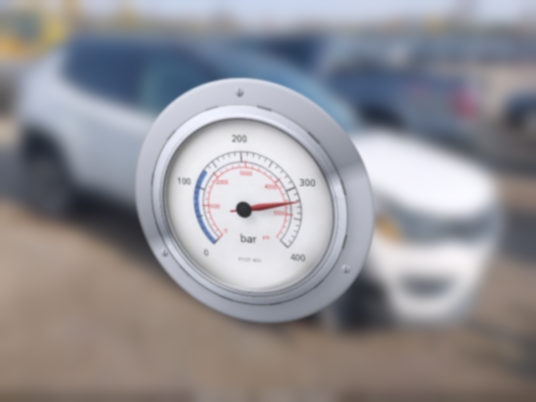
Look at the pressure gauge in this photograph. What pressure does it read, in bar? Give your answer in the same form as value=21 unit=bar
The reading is value=320 unit=bar
